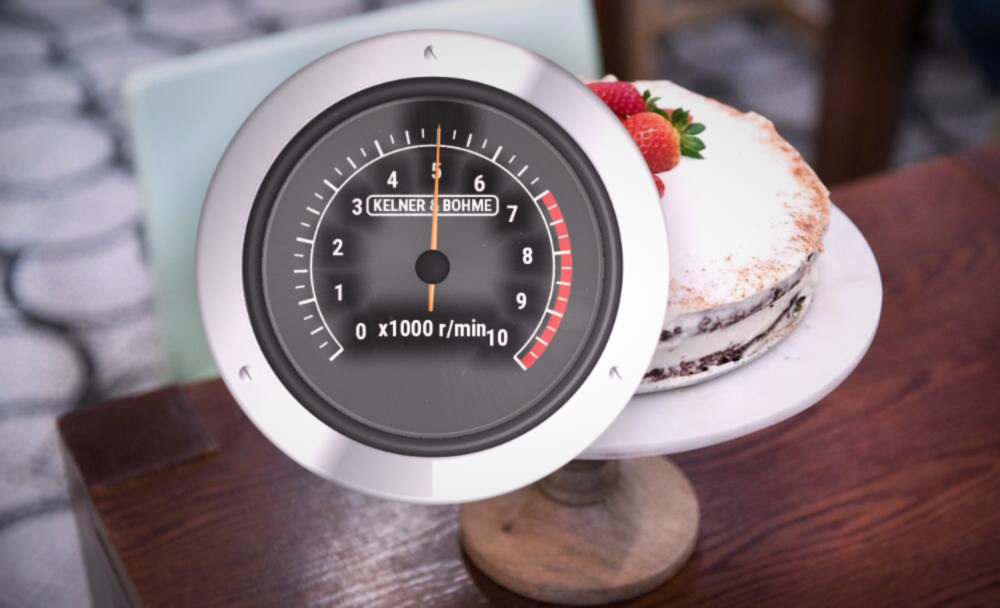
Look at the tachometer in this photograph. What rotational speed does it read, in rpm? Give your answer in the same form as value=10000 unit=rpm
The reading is value=5000 unit=rpm
